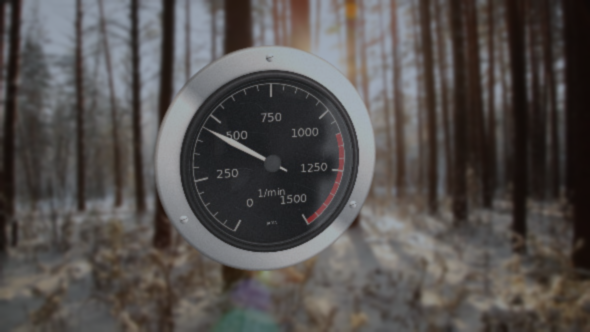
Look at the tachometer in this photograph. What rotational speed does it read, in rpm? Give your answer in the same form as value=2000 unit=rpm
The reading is value=450 unit=rpm
